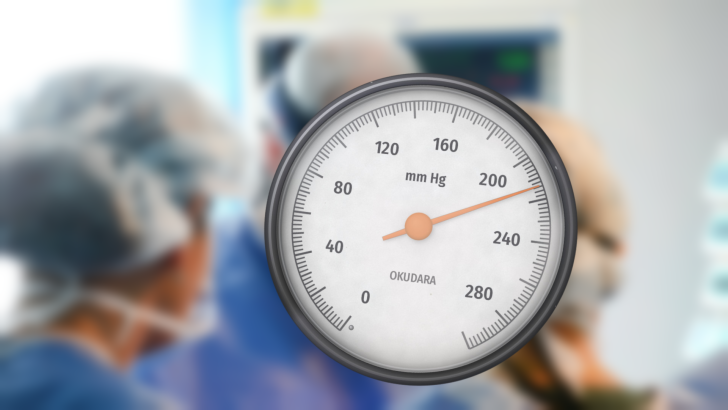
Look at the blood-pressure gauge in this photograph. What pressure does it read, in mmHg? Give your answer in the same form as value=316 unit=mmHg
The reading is value=214 unit=mmHg
